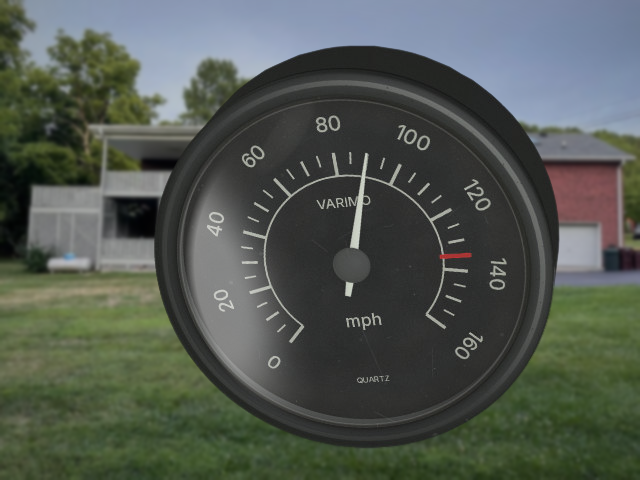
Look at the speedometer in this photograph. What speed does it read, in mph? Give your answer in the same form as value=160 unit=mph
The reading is value=90 unit=mph
